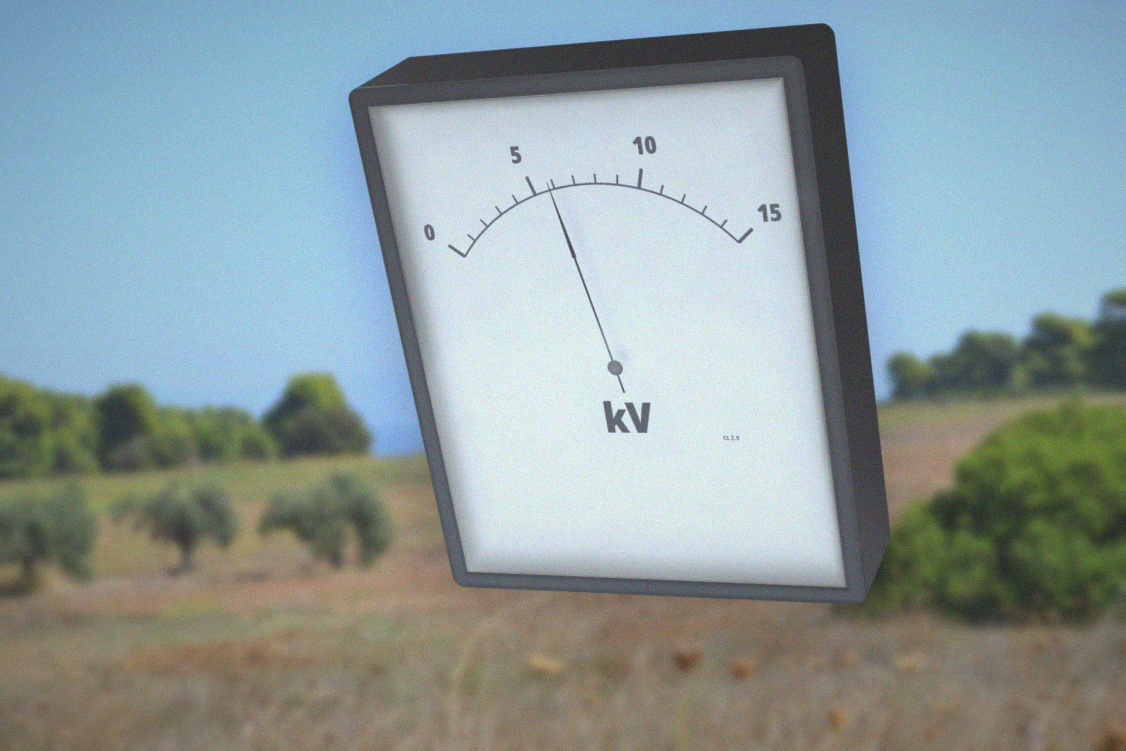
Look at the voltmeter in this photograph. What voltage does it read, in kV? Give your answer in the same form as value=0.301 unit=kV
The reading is value=6 unit=kV
